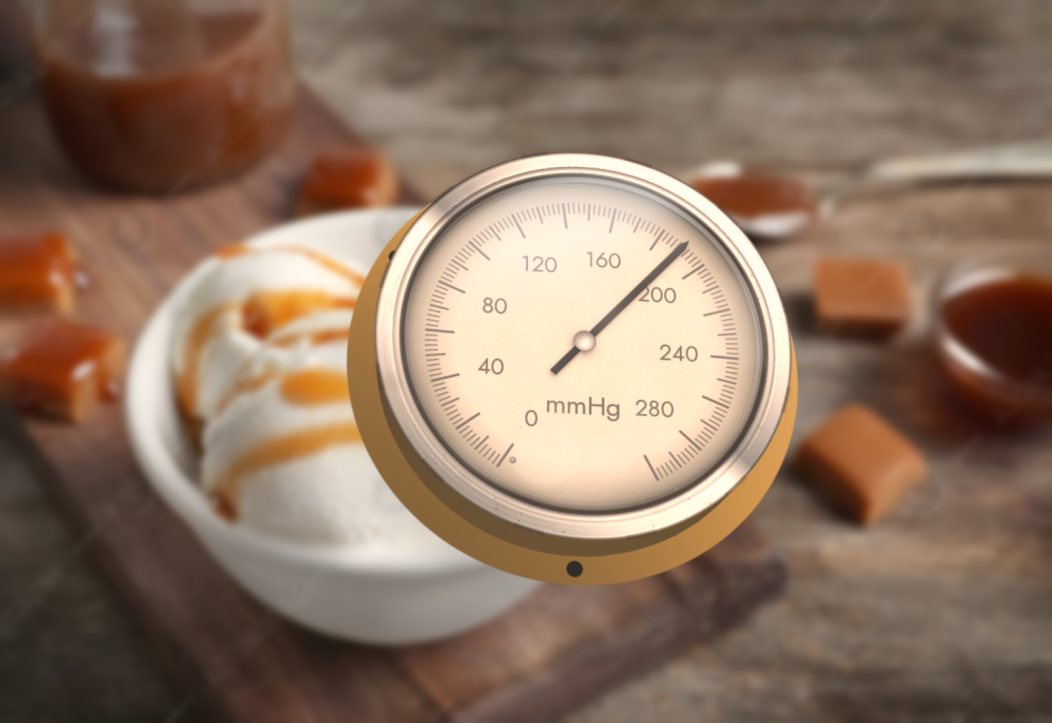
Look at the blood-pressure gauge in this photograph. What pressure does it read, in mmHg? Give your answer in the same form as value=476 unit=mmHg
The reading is value=190 unit=mmHg
